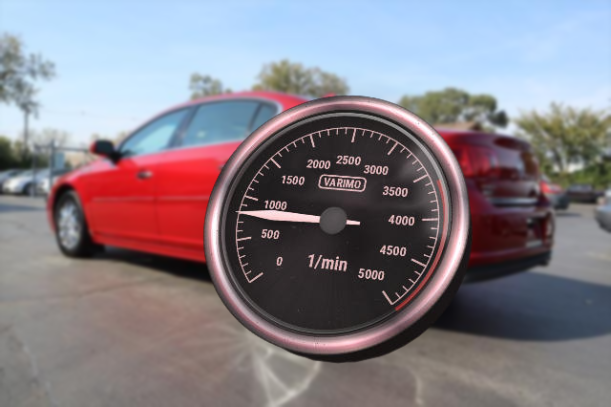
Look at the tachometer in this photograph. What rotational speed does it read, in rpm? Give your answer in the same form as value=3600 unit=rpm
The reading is value=800 unit=rpm
